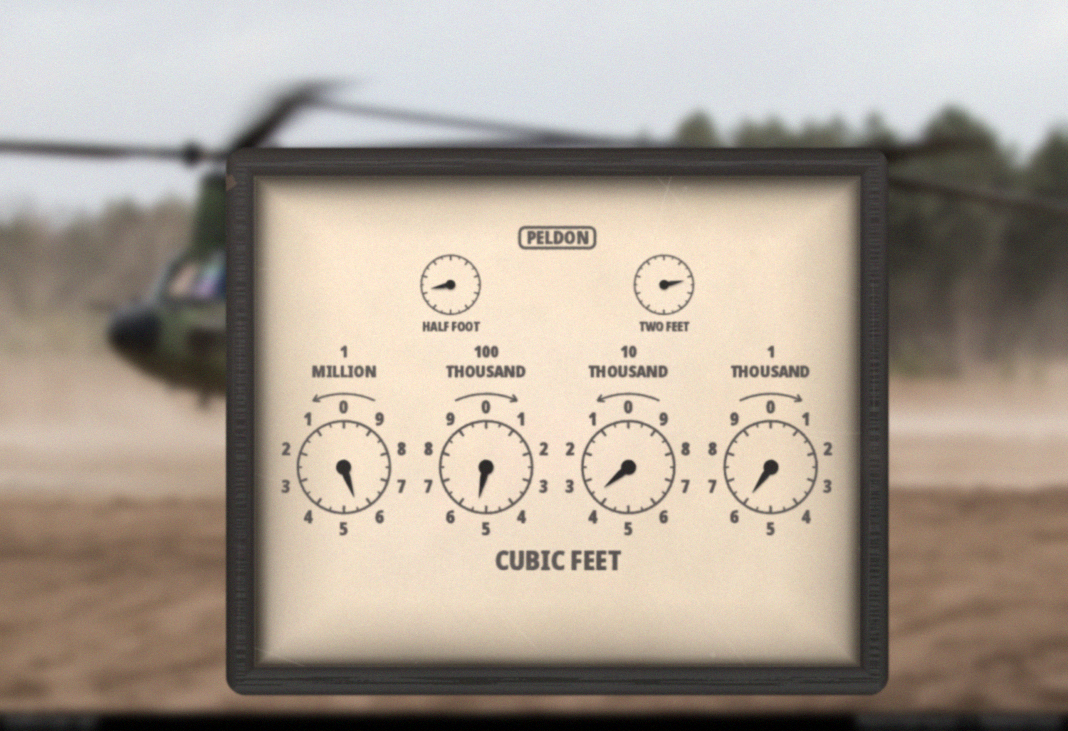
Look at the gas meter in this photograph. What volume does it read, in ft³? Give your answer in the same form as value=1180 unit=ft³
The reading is value=553600 unit=ft³
